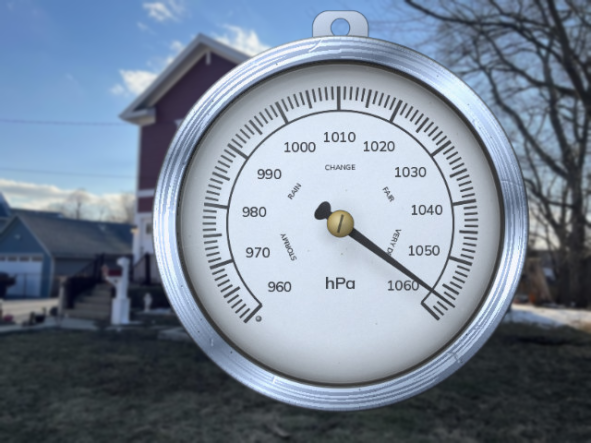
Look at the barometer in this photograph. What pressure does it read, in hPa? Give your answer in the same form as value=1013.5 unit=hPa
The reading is value=1057 unit=hPa
